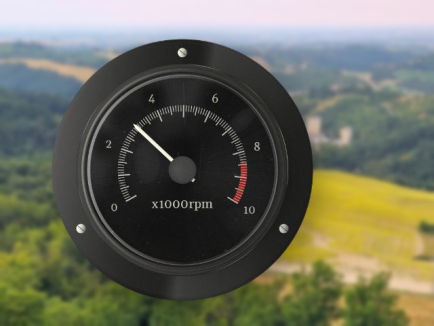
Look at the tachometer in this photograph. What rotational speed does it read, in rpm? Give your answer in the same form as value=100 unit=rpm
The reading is value=3000 unit=rpm
